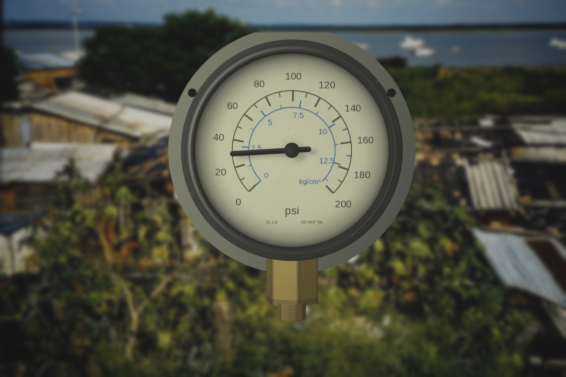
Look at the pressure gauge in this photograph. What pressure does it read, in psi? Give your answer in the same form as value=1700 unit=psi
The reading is value=30 unit=psi
